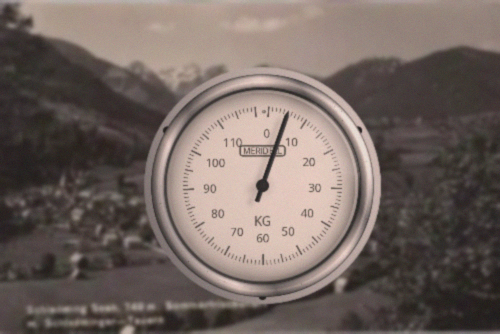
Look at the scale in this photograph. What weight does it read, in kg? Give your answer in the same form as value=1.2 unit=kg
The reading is value=5 unit=kg
